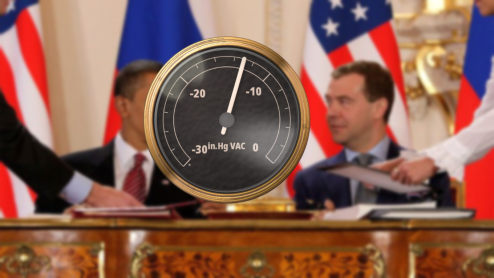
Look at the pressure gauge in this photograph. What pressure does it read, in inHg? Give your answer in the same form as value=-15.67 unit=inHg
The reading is value=-13 unit=inHg
